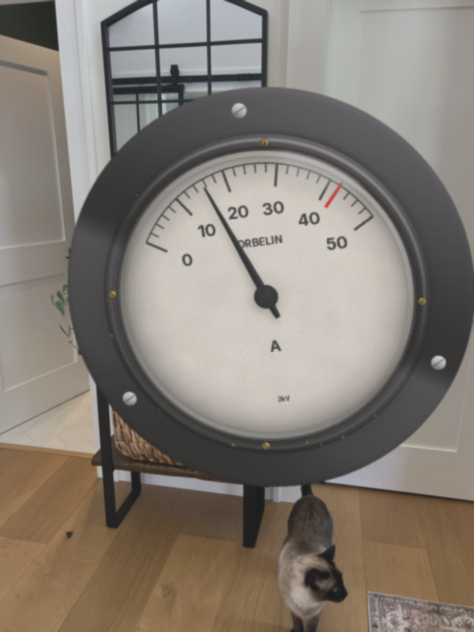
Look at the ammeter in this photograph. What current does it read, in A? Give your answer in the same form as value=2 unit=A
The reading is value=16 unit=A
